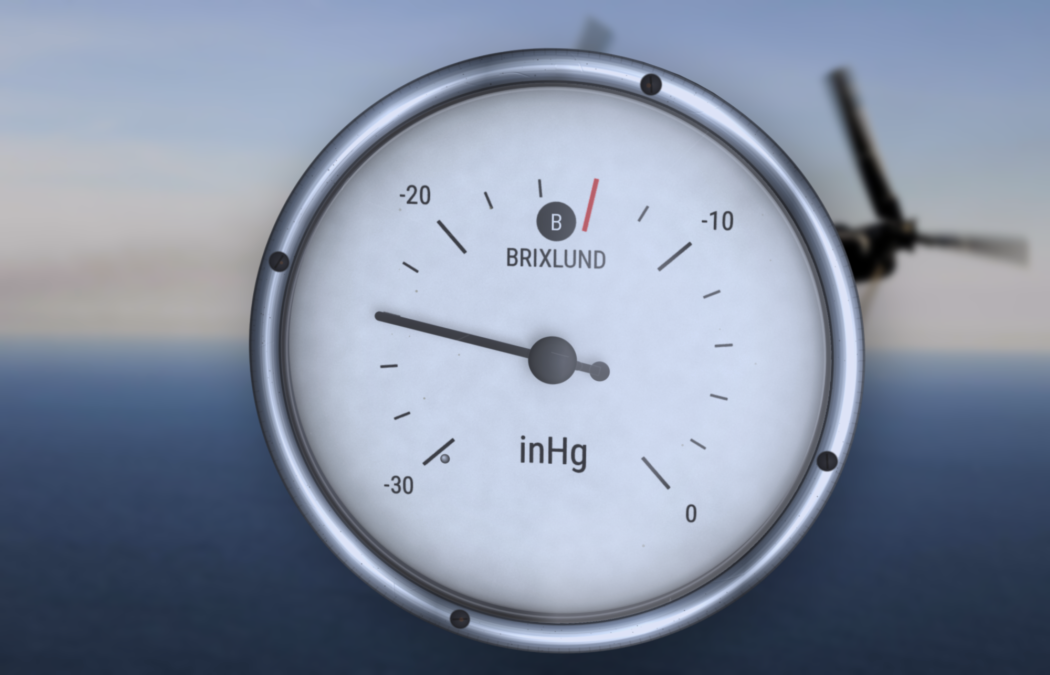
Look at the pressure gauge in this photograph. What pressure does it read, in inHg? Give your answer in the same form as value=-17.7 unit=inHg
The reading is value=-24 unit=inHg
